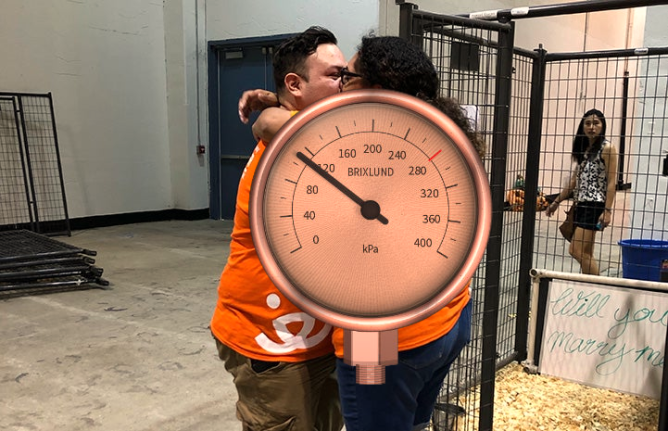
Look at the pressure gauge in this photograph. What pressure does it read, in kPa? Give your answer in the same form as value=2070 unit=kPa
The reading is value=110 unit=kPa
